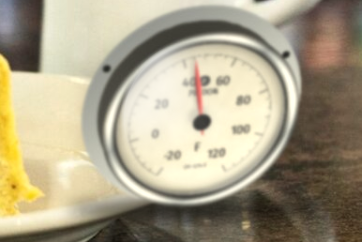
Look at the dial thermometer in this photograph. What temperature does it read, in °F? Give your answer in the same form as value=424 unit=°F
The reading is value=44 unit=°F
